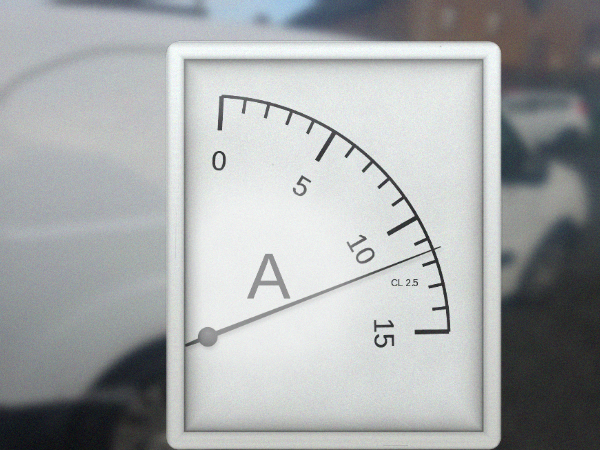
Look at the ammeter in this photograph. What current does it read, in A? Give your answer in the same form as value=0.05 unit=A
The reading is value=11.5 unit=A
